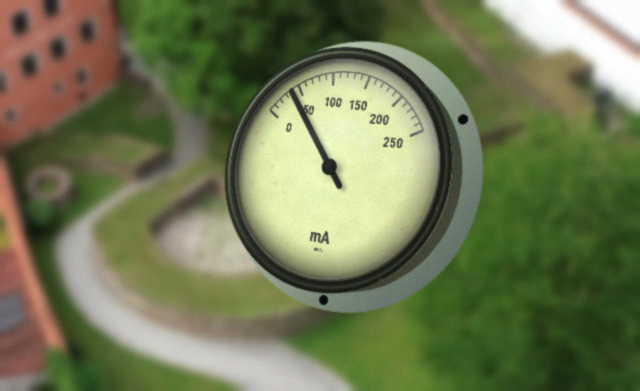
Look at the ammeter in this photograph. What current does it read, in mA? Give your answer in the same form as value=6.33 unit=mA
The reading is value=40 unit=mA
